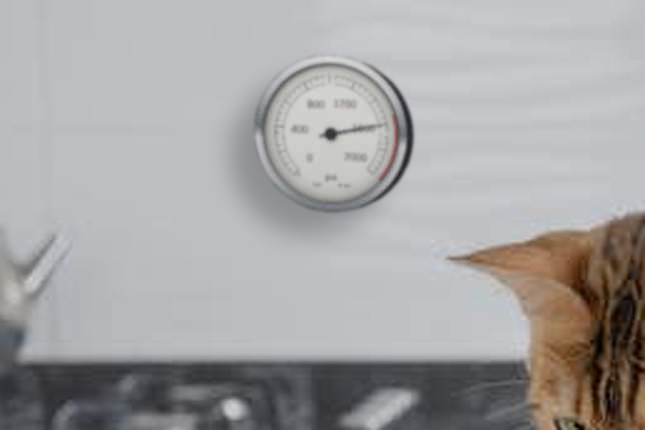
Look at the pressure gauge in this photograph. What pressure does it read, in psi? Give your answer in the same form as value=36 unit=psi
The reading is value=1600 unit=psi
